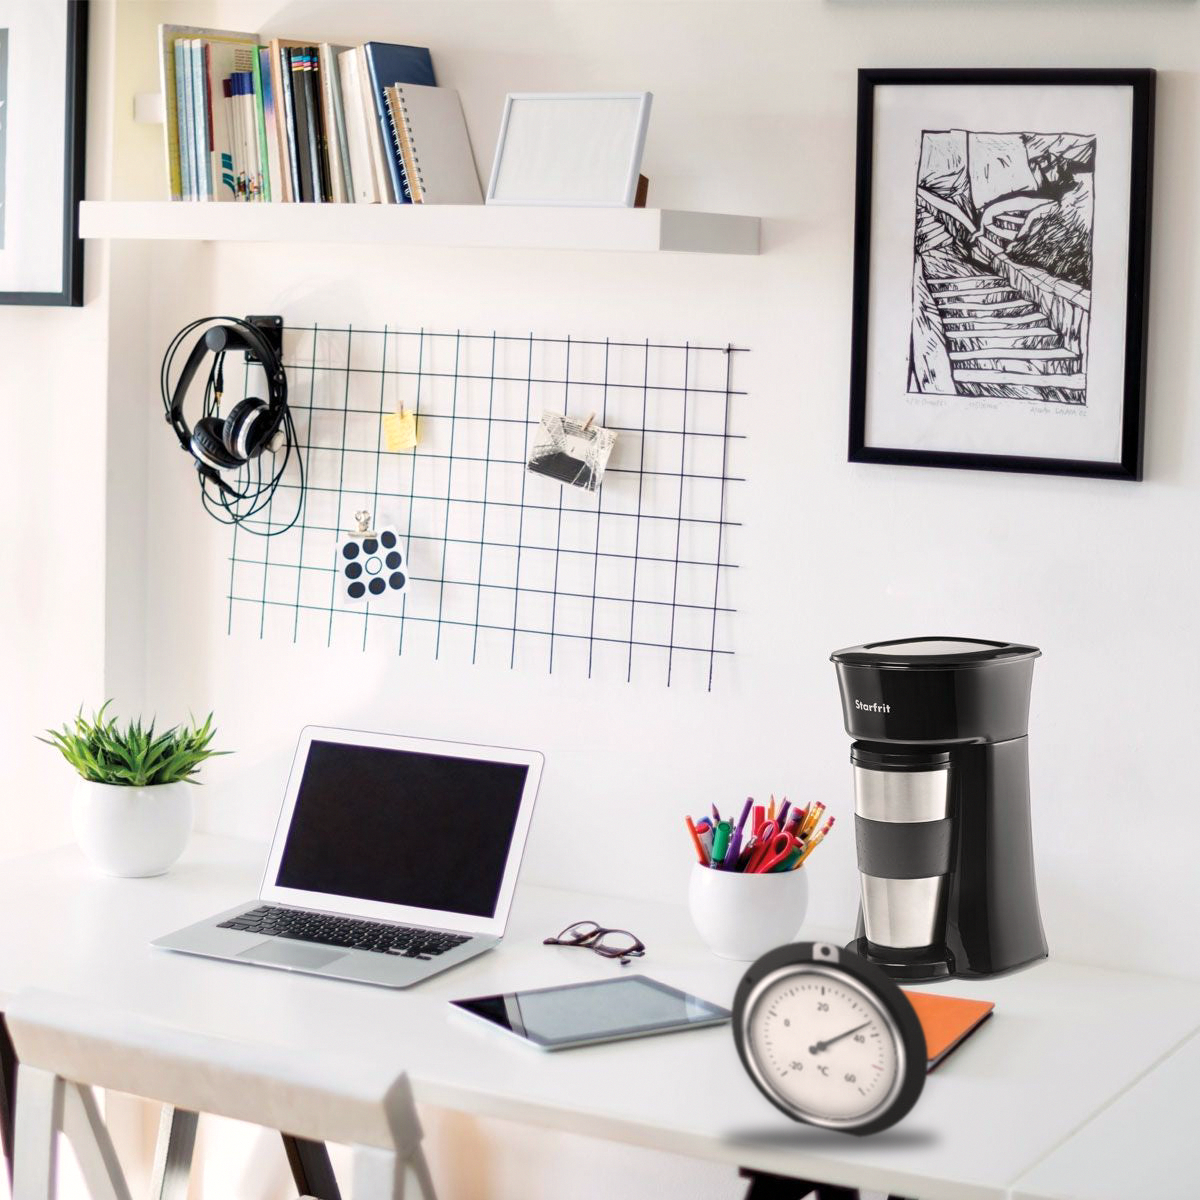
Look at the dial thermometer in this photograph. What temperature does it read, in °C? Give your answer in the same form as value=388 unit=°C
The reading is value=36 unit=°C
